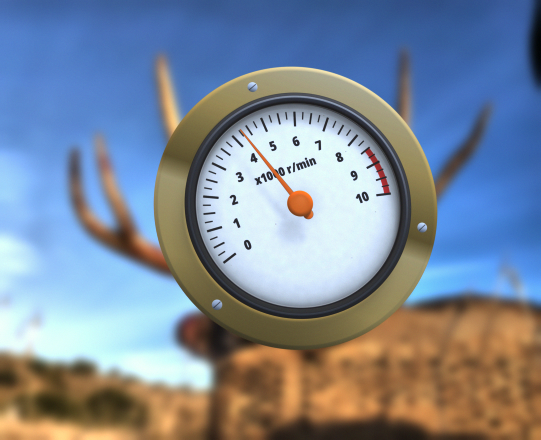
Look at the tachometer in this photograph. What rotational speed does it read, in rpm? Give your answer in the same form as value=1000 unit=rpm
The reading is value=4250 unit=rpm
